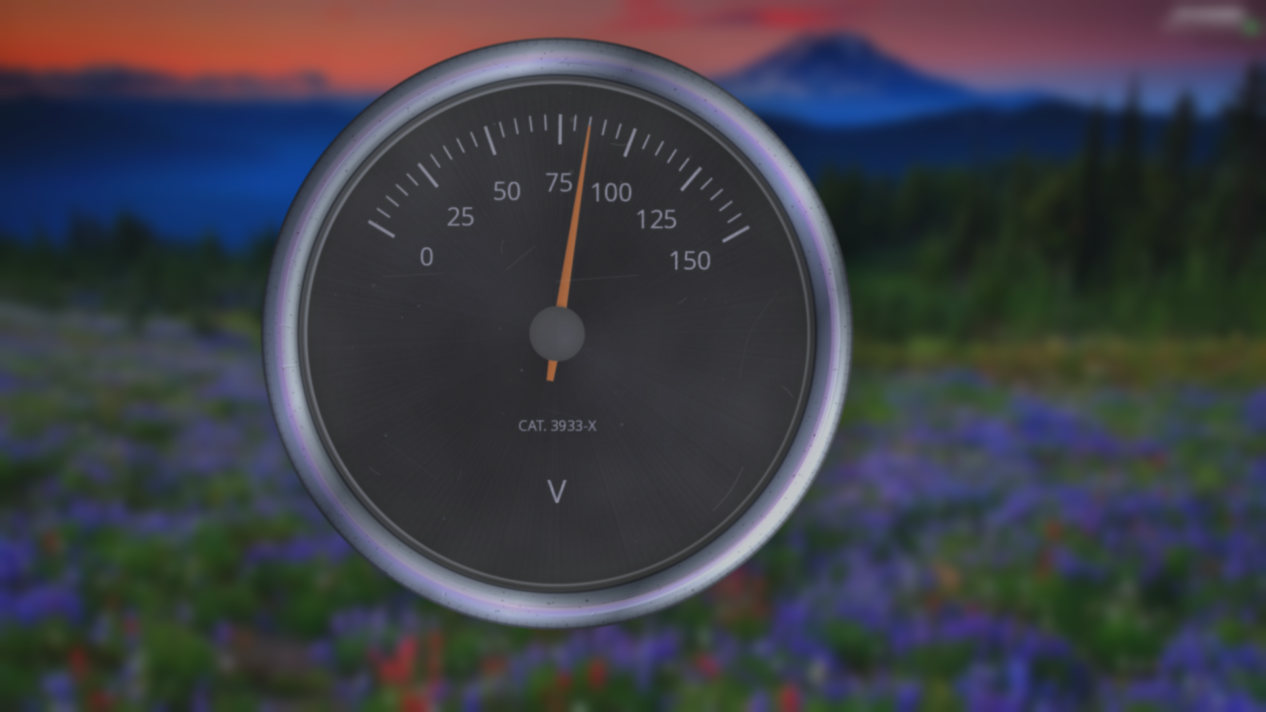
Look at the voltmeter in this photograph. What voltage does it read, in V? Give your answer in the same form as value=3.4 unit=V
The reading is value=85 unit=V
